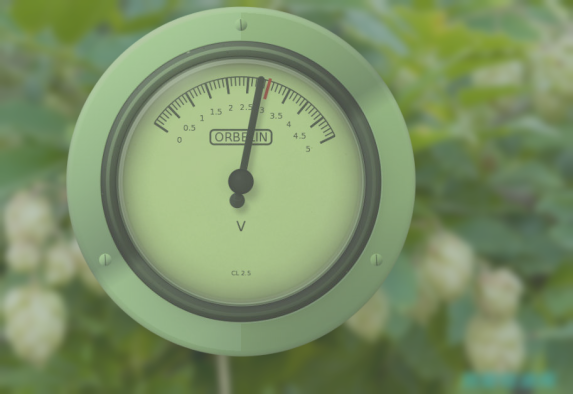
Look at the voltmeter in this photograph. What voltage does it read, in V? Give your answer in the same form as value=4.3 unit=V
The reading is value=2.8 unit=V
